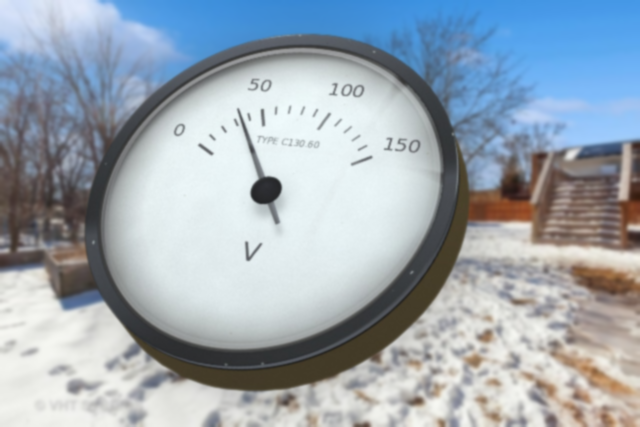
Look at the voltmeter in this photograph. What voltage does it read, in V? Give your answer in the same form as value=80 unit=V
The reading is value=35 unit=V
